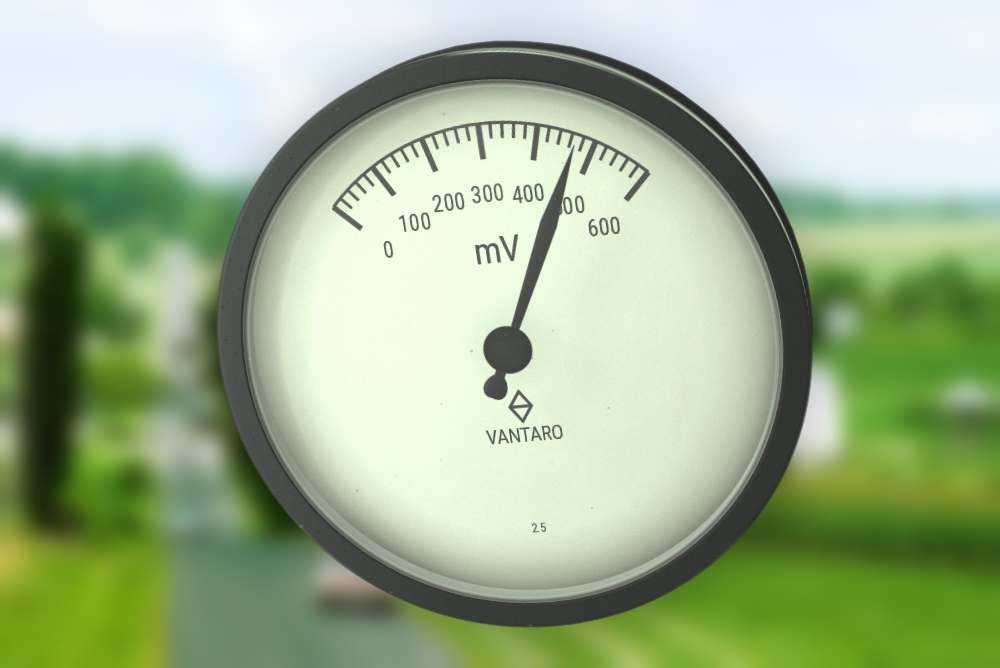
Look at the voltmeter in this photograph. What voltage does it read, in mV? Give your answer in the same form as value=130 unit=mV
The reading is value=470 unit=mV
